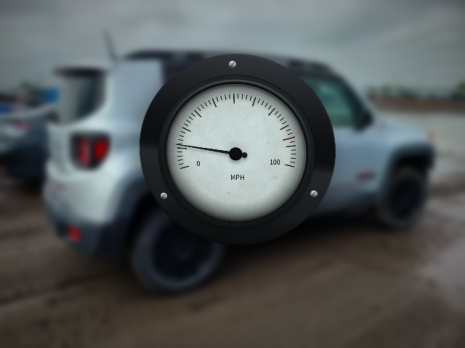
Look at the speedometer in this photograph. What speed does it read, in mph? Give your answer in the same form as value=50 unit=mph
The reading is value=12 unit=mph
